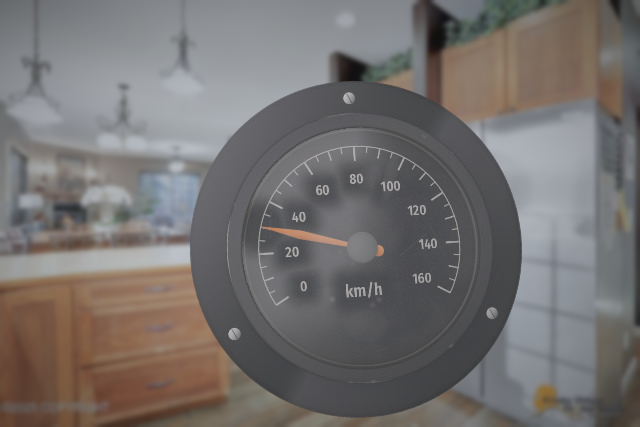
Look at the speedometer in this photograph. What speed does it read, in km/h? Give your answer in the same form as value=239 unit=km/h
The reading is value=30 unit=km/h
